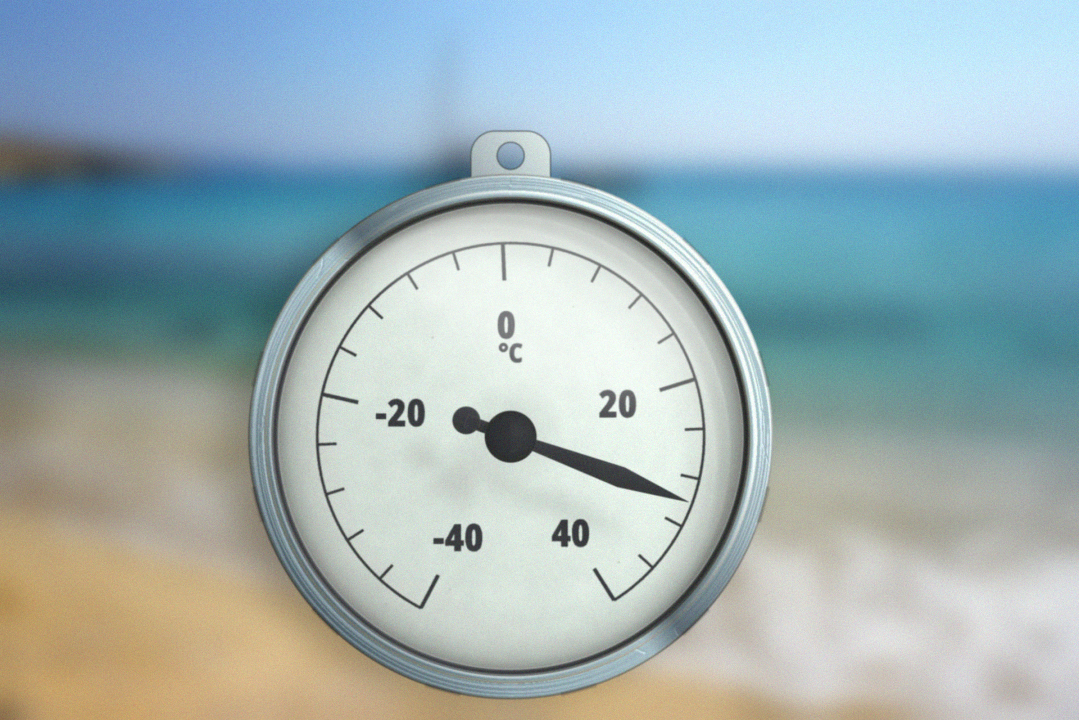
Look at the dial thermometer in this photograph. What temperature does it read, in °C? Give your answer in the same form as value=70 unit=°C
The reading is value=30 unit=°C
